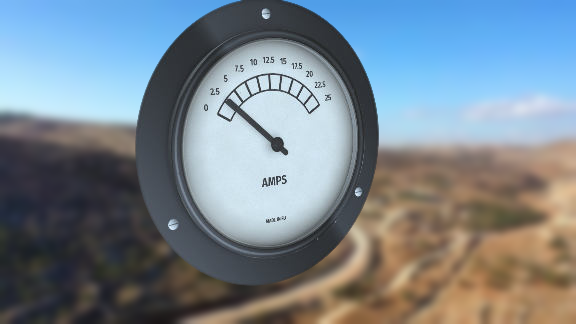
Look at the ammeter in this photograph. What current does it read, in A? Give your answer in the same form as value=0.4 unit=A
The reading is value=2.5 unit=A
